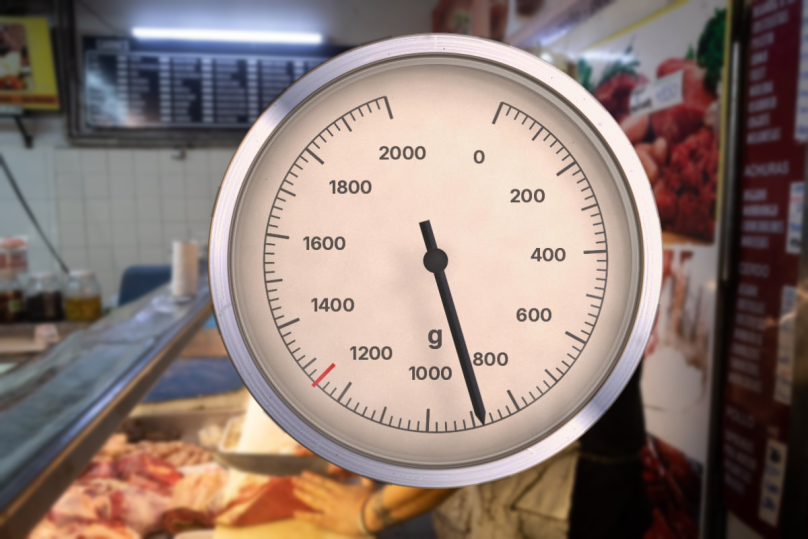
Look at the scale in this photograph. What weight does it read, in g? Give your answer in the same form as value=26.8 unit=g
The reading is value=880 unit=g
